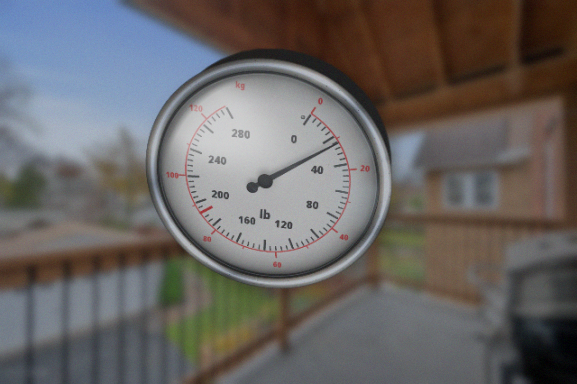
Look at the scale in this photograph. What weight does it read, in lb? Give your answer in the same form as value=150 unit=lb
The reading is value=24 unit=lb
